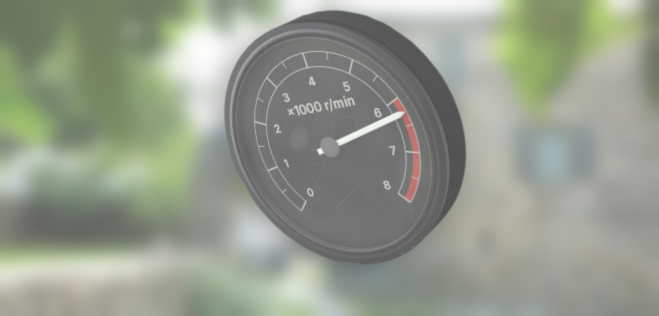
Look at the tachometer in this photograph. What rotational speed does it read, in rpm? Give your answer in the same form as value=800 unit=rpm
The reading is value=6250 unit=rpm
